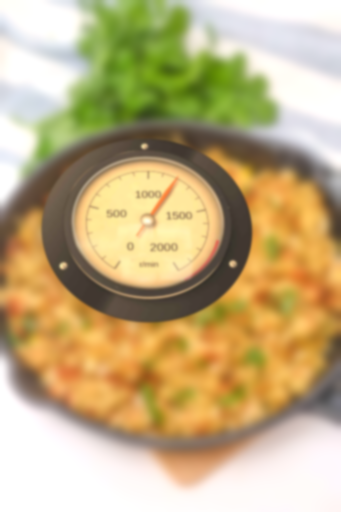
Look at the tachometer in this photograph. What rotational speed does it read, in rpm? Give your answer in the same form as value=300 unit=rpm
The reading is value=1200 unit=rpm
